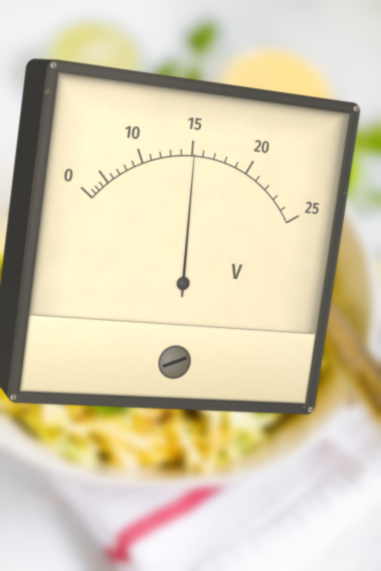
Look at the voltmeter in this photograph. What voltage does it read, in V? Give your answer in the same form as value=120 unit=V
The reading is value=15 unit=V
